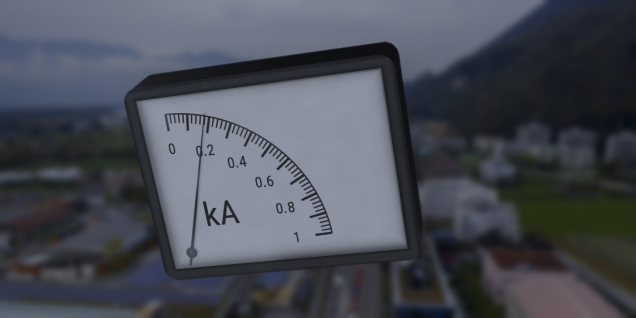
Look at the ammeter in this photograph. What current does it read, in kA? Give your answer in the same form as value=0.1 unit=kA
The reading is value=0.18 unit=kA
